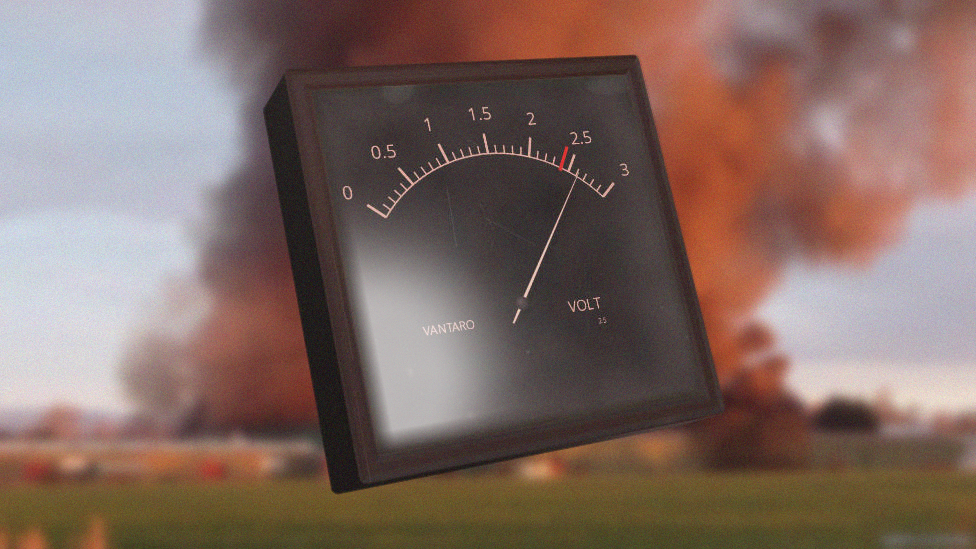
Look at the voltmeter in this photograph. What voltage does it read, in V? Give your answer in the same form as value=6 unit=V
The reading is value=2.6 unit=V
